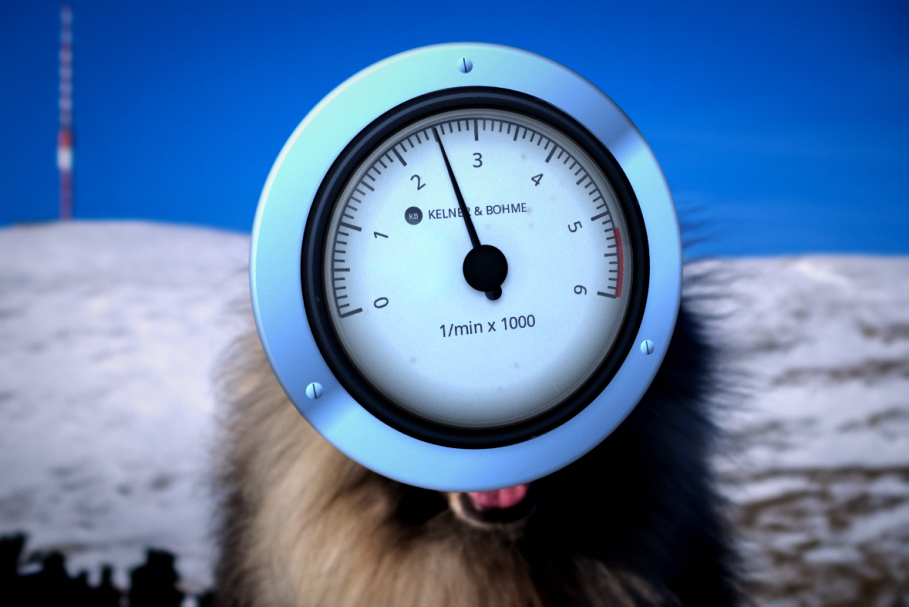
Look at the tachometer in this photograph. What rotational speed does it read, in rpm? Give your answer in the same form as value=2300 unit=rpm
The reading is value=2500 unit=rpm
